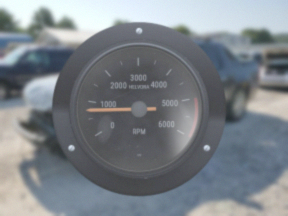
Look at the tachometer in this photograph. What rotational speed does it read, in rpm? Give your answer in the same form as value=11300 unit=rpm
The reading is value=750 unit=rpm
